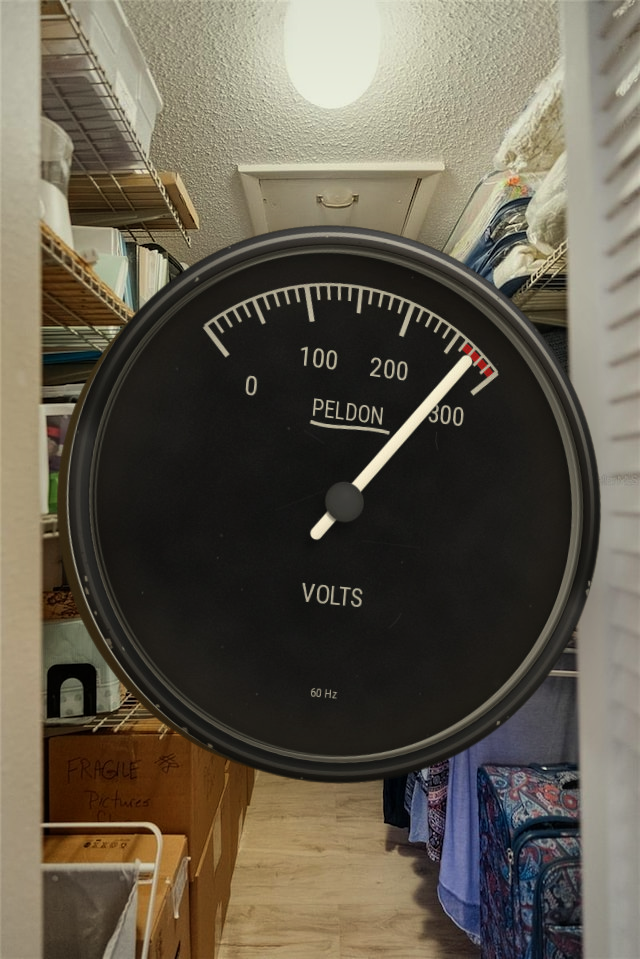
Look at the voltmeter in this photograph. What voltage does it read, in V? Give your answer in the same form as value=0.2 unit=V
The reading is value=270 unit=V
